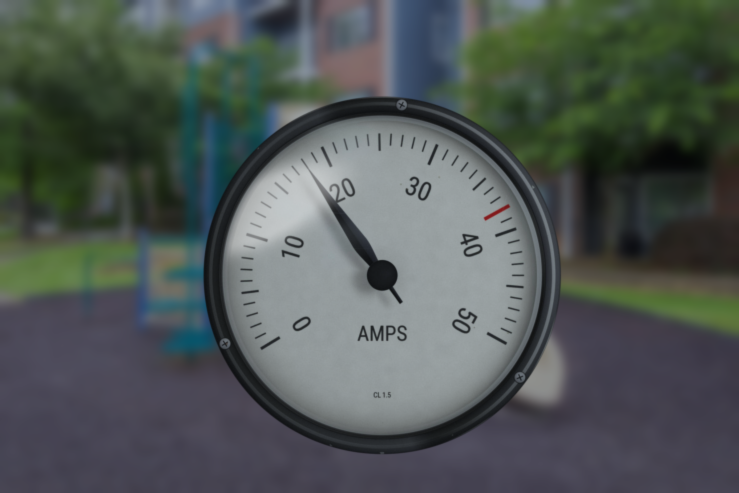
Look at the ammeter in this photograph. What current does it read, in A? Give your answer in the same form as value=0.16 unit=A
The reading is value=18 unit=A
